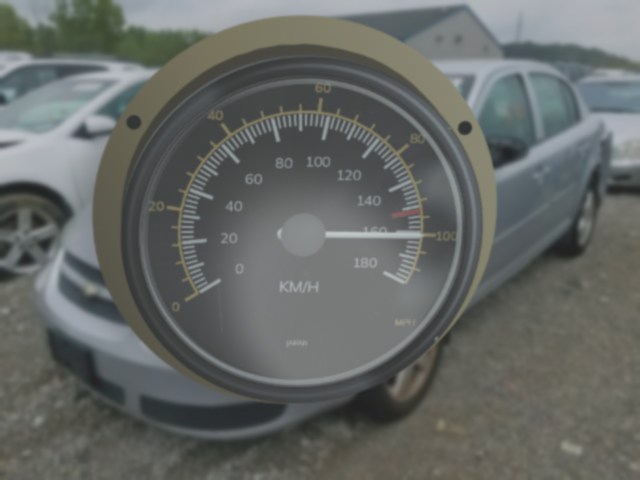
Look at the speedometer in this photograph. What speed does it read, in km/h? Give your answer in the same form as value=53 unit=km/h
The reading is value=160 unit=km/h
